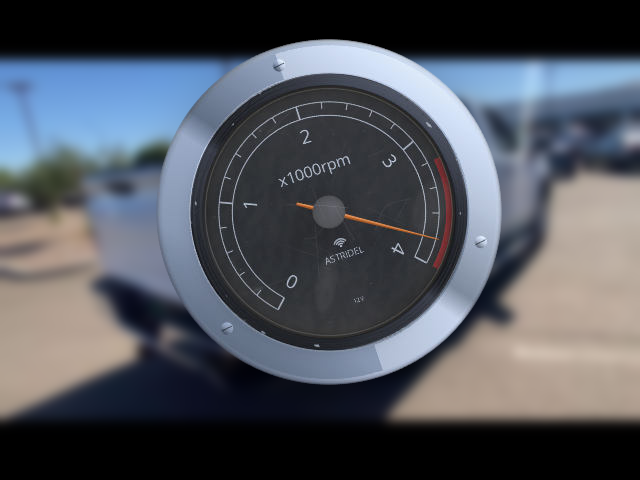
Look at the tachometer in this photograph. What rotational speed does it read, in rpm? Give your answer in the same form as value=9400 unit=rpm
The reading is value=3800 unit=rpm
